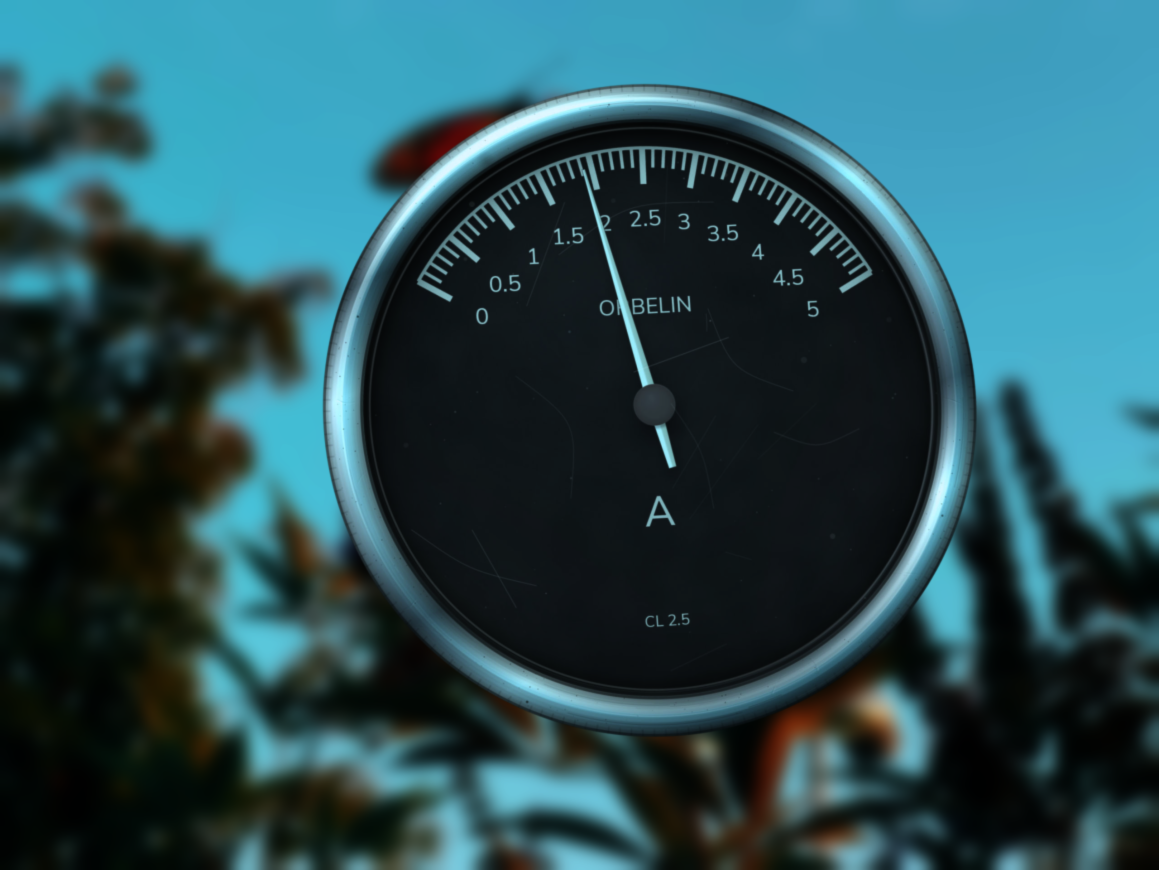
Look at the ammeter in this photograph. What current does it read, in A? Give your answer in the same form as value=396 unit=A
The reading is value=1.9 unit=A
